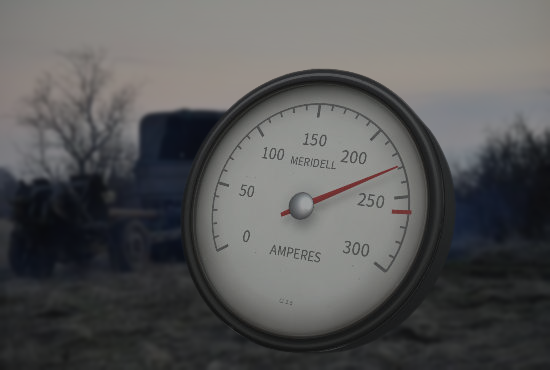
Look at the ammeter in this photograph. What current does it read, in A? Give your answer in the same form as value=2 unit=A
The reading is value=230 unit=A
